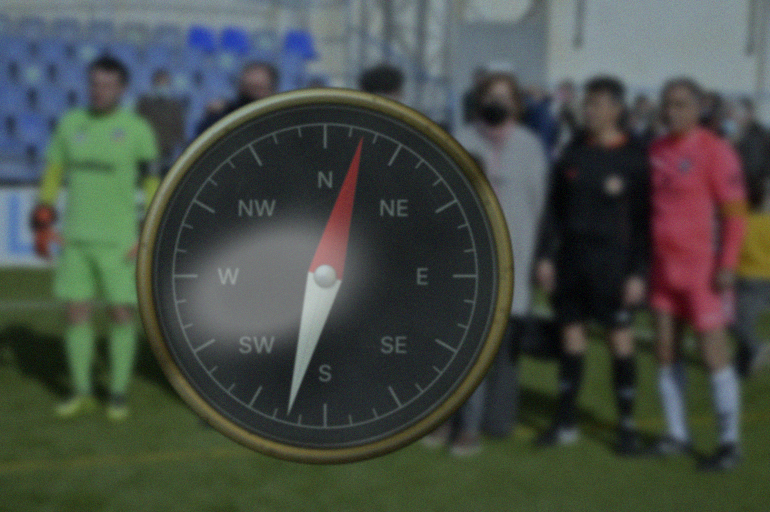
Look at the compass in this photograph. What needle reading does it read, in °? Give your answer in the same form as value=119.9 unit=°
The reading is value=15 unit=°
